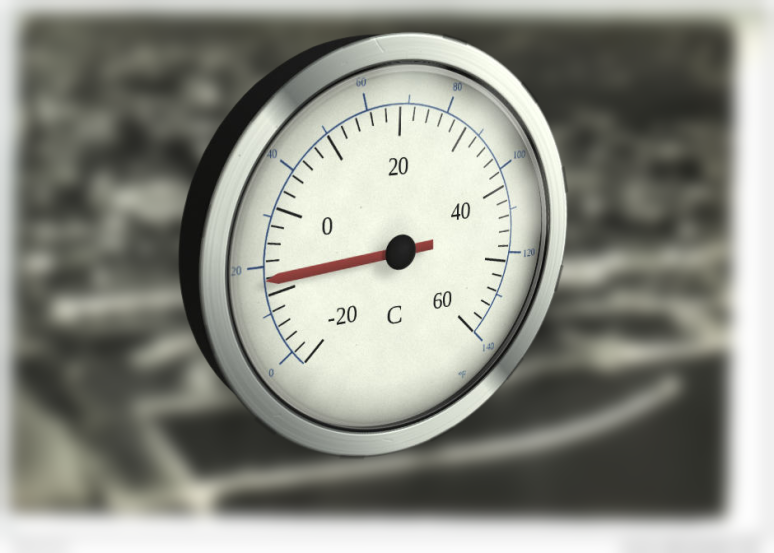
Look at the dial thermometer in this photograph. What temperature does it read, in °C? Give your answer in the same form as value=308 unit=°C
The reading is value=-8 unit=°C
